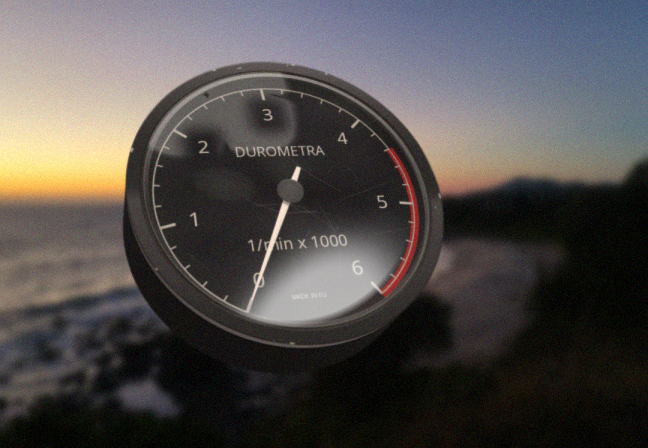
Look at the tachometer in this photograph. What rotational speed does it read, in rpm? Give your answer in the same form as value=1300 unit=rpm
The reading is value=0 unit=rpm
